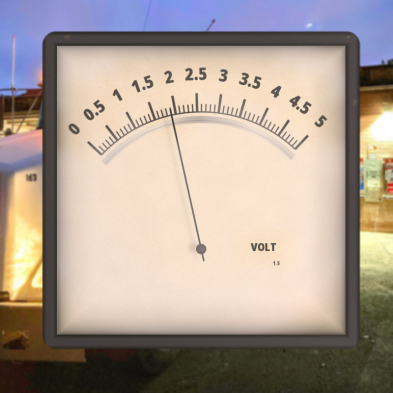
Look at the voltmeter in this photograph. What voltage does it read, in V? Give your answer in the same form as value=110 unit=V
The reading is value=1.9 unit=V
